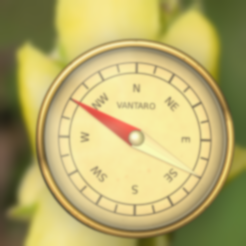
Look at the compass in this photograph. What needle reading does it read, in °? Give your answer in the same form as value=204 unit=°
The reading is value=300 unit=°
